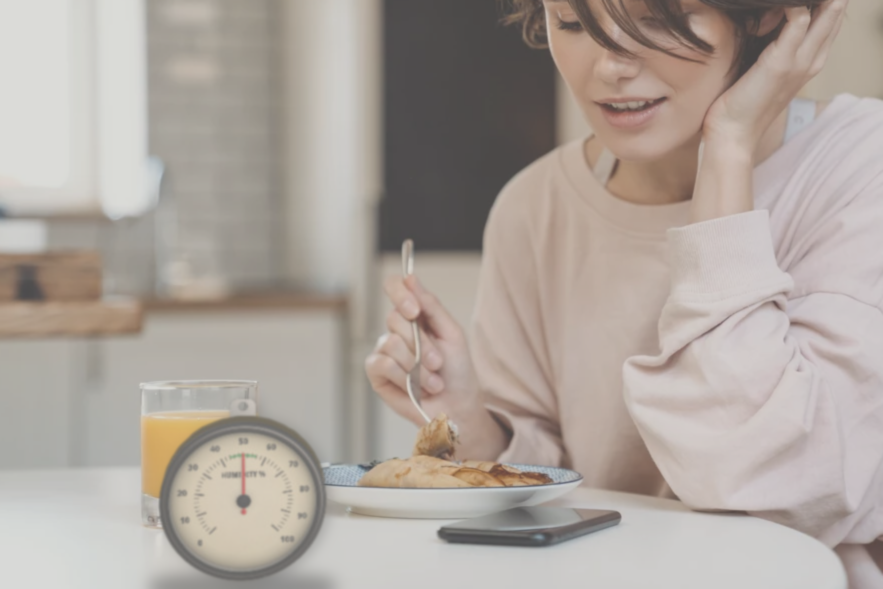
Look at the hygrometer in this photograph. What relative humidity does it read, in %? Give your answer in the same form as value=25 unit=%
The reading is value=50 unit=%
